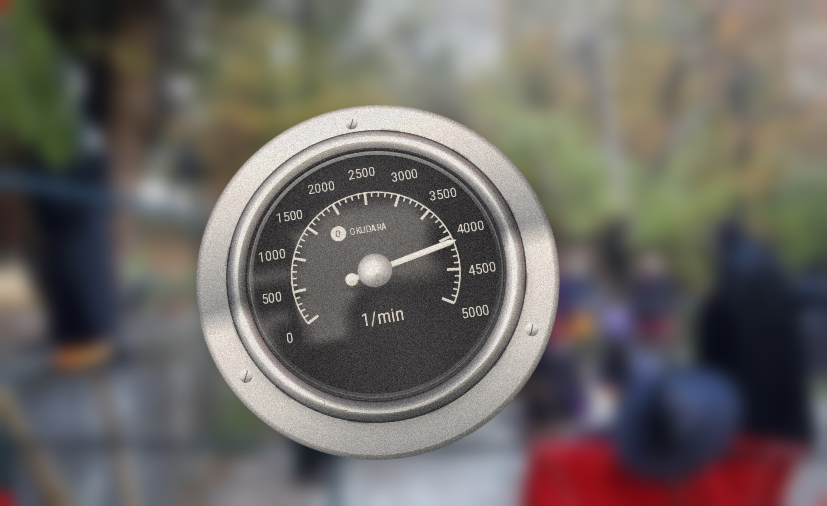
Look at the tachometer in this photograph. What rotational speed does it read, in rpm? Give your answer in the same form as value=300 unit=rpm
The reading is value=4100 unit=rpm
